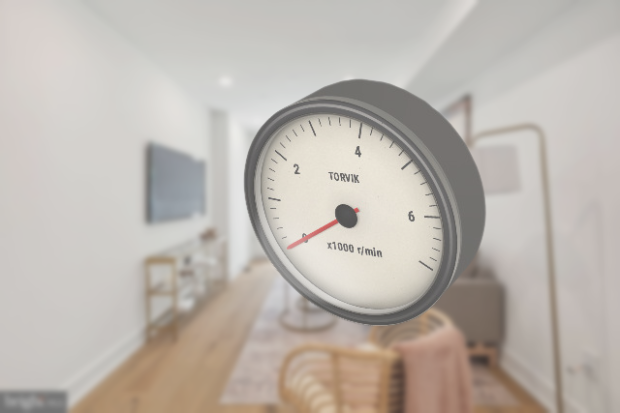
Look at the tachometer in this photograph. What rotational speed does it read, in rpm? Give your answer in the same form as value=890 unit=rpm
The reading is value=0 unit=rpm
